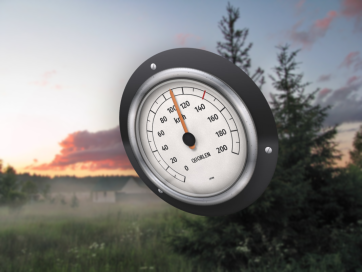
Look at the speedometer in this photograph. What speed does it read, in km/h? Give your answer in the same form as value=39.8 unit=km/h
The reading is value=110 unit=km/h
